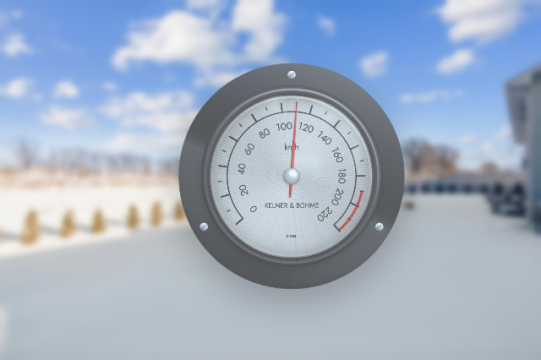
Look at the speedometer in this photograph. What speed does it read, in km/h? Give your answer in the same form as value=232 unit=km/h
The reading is value=110 unit=km/h
